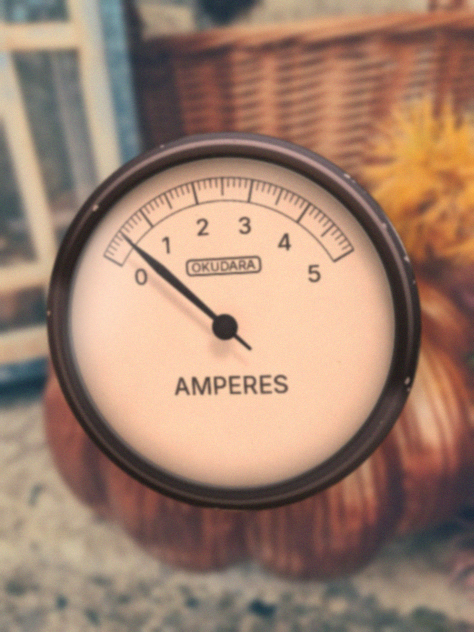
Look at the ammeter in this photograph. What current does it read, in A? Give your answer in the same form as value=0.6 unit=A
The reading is value=0.5 unit=A
